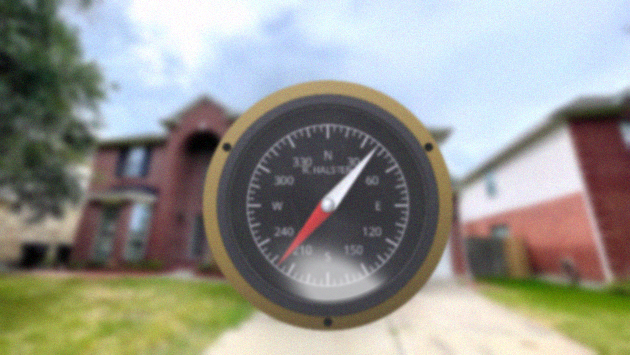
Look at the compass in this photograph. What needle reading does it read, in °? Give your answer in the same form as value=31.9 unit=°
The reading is value=220 unit=°
